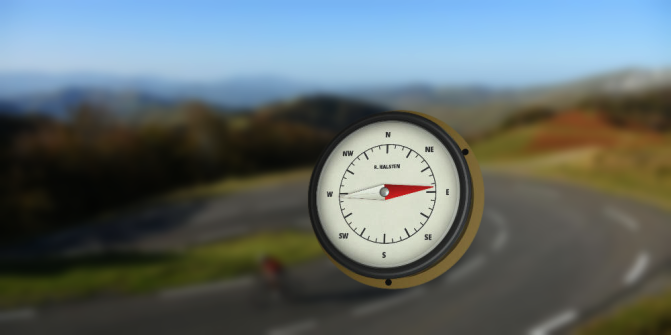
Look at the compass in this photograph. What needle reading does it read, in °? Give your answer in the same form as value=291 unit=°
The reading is value=85 unit=°
